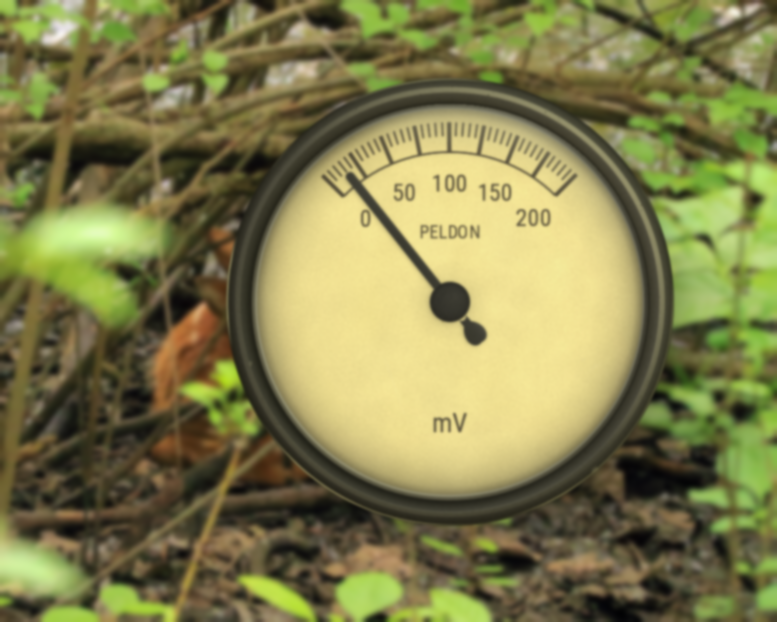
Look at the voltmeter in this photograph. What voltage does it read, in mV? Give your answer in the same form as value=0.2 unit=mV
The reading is value=15 unit=mV
